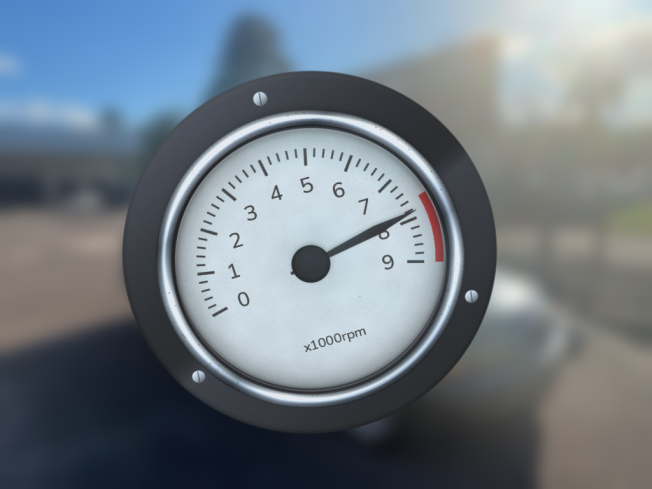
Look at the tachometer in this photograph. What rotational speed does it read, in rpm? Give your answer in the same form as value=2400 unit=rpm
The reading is value=7800 unit=rpm
